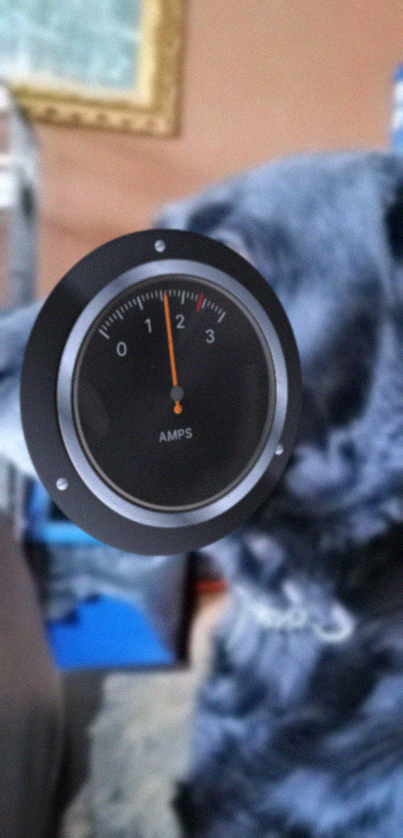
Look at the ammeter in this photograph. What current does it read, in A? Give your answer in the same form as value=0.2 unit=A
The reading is value=1.5 unit=A
